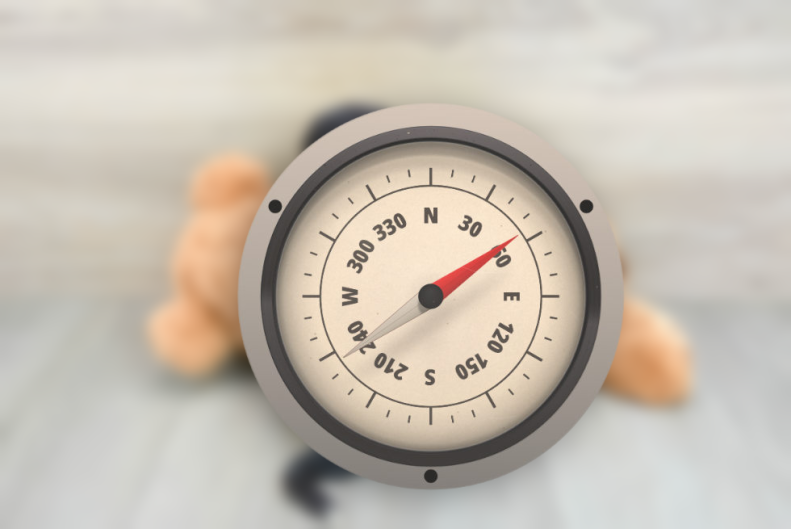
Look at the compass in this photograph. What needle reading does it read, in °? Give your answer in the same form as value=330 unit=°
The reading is value=55 unit=°
